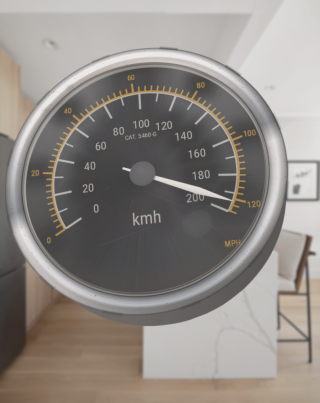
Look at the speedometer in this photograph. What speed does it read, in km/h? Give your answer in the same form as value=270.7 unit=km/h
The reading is value=195 unit=km/h
